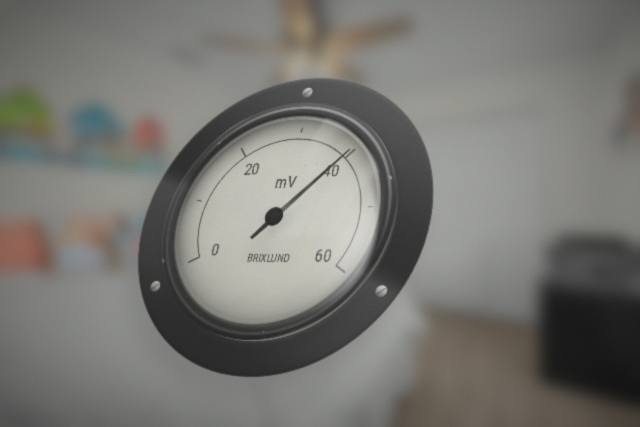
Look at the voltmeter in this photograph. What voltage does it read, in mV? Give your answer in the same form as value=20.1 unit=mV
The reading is value=40 unit=mV
